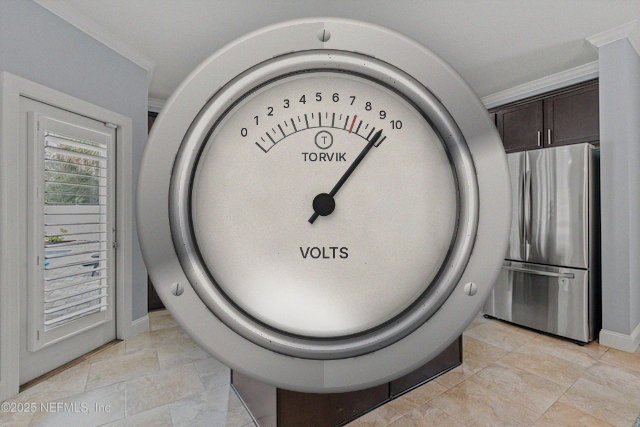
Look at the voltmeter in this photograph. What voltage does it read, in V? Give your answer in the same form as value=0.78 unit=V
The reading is value=9.5 unit=V
